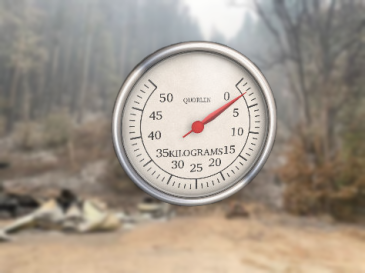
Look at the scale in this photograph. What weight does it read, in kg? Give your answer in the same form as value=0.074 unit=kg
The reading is value=2 unit=kg
